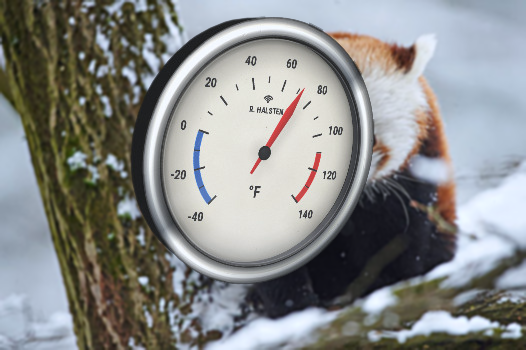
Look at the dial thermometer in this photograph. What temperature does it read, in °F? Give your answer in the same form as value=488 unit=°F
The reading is value=70 unit=°F
